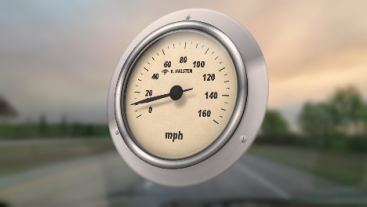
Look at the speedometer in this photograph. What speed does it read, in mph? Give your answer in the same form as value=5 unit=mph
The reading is value=10 unit=mph
